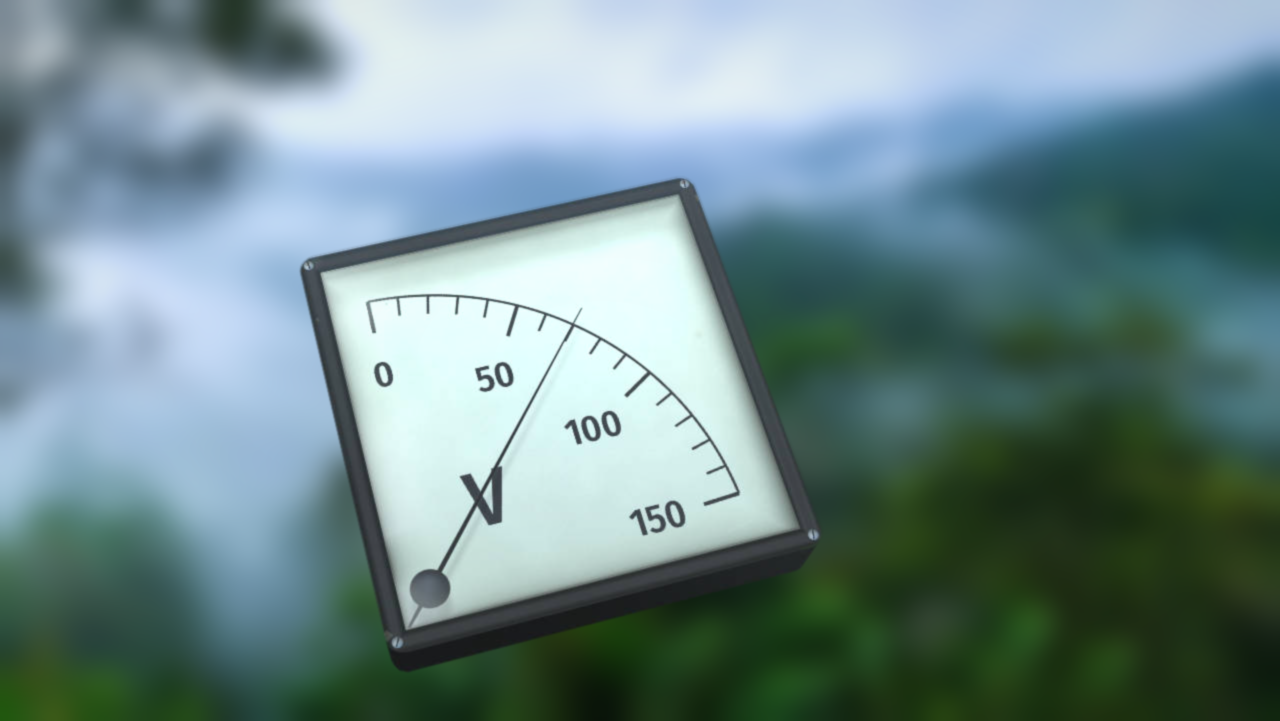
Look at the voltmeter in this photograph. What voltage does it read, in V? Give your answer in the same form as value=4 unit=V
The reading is value=70 unit=V
